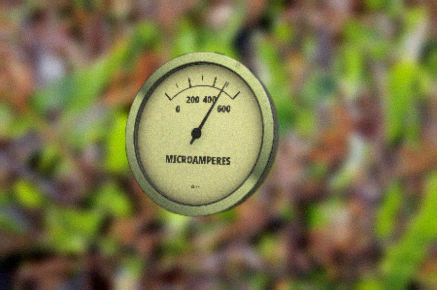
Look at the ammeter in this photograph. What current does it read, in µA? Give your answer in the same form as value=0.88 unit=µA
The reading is value=500 unit=µA
